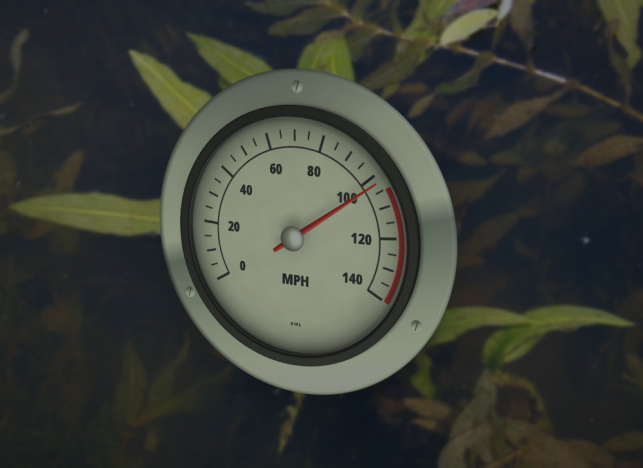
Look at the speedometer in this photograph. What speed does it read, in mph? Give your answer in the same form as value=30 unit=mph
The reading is value=102.5 unit=mph
